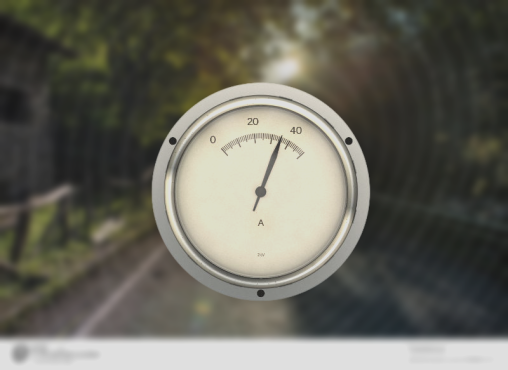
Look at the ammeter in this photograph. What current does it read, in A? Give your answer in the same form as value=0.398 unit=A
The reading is value=35 unit=A
